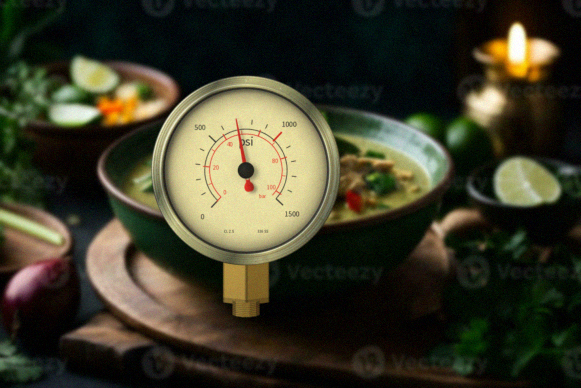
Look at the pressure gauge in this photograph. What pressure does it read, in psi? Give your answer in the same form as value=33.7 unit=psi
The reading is value=700 unit=psi
